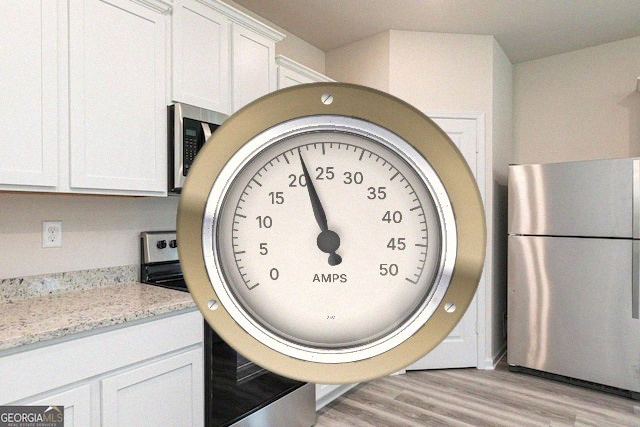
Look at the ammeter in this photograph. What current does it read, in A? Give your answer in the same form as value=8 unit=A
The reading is value=22 unit=A
